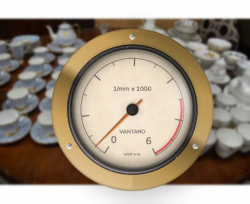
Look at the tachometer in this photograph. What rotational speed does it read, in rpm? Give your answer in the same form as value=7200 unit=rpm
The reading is value=250 unit=rpm
